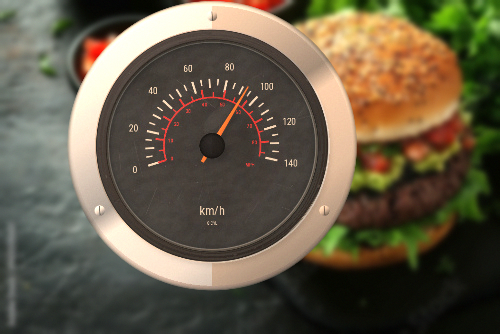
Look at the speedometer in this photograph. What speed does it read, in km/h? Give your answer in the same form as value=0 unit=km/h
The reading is value=92.5 unit=km/h
